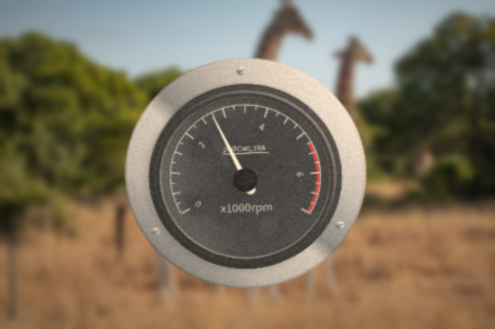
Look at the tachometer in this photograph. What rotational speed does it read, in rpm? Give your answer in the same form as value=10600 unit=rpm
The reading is value=2750 unit=rpm
